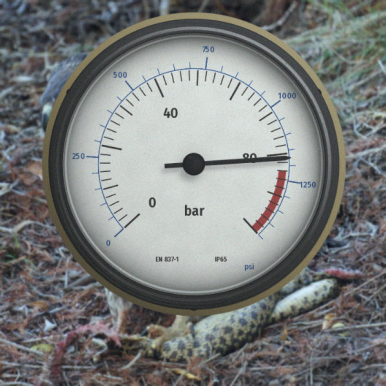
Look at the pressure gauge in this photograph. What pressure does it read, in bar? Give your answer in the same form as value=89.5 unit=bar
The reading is value=81 unit=bar
